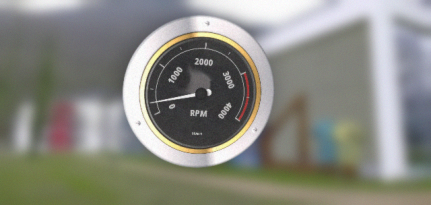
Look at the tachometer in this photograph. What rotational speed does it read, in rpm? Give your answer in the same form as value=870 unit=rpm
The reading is value=250 unit=rpm
